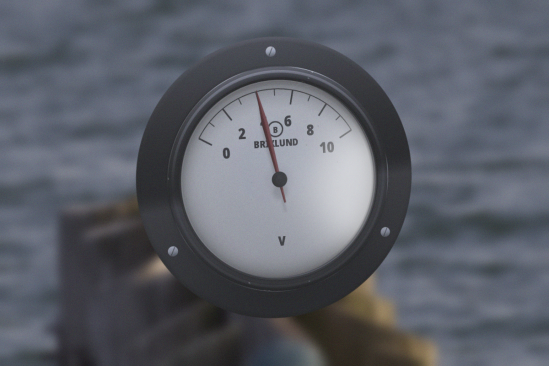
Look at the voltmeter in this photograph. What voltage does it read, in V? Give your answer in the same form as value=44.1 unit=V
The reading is value=4 unit=V
